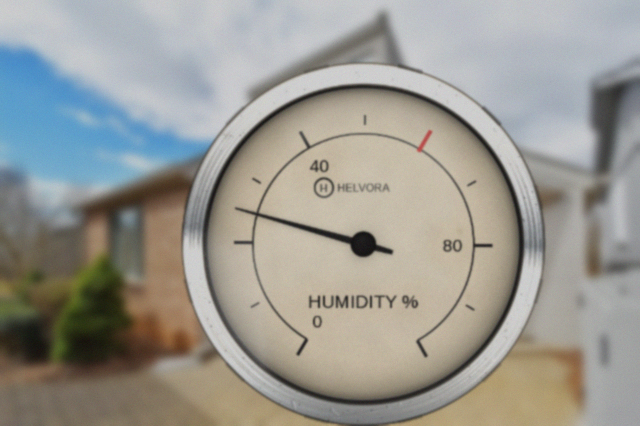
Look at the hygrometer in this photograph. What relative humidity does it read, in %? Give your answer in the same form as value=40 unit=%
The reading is value=25 unit=%
